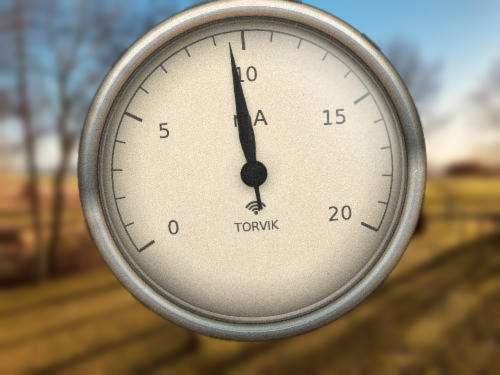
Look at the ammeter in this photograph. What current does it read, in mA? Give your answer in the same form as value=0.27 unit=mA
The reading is value=9.5 unit=mA
